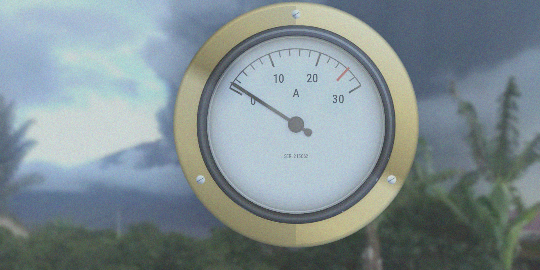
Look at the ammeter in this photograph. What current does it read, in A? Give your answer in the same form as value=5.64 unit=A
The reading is value=1 unit=A
